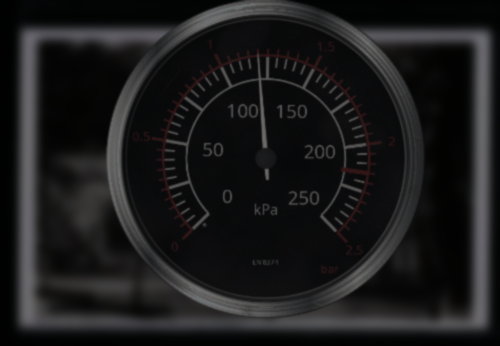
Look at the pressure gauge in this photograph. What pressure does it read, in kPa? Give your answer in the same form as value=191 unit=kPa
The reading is value=120 unit=kPa
